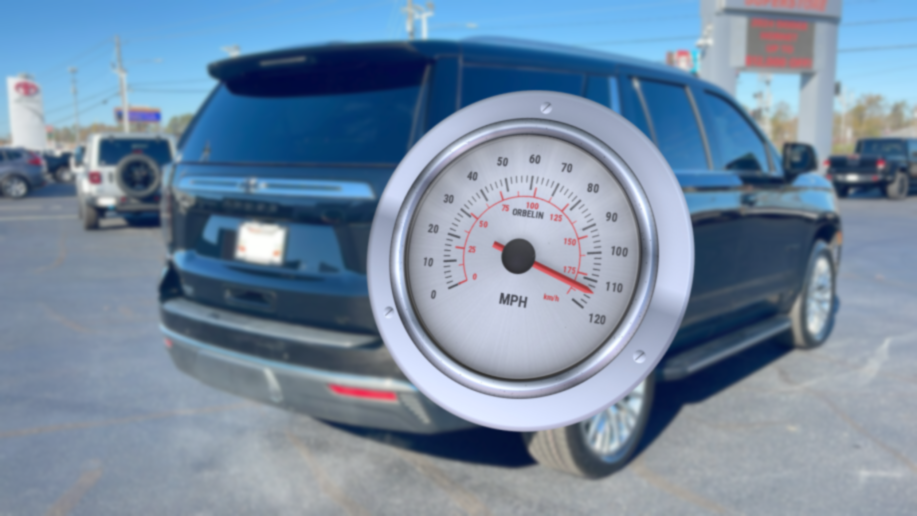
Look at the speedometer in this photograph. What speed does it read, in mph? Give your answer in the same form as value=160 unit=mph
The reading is value=114 unit=mph
